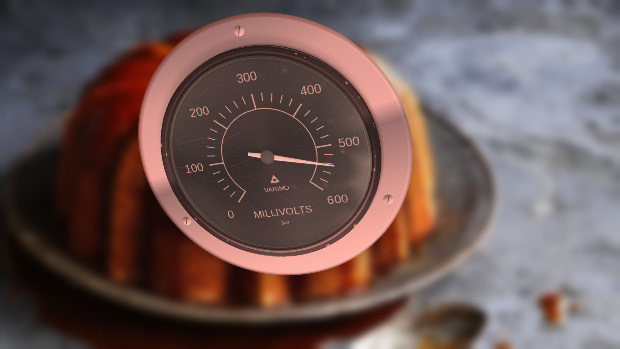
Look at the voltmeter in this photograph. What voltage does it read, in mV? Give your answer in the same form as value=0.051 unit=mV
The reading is value=540 unit=mV
